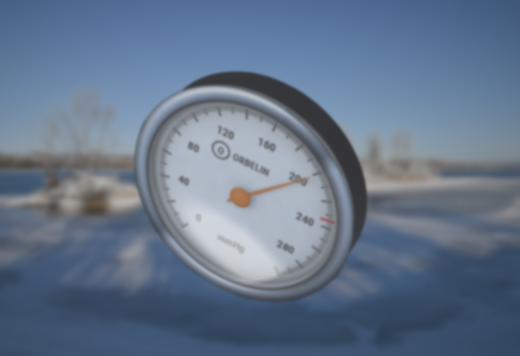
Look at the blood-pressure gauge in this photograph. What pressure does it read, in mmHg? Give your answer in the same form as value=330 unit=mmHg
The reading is value=200 unit=mmHg
